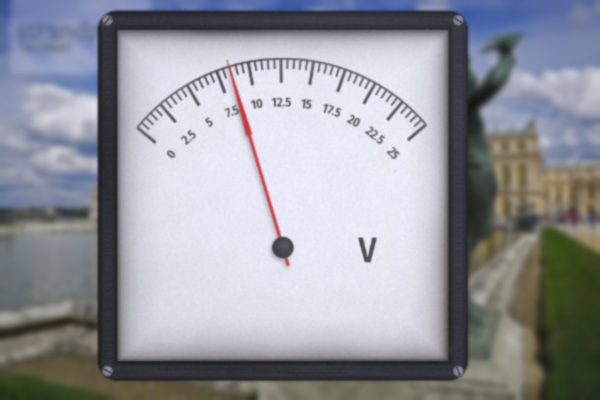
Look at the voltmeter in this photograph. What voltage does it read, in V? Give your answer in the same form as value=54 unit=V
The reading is value=8.5 unit=V
